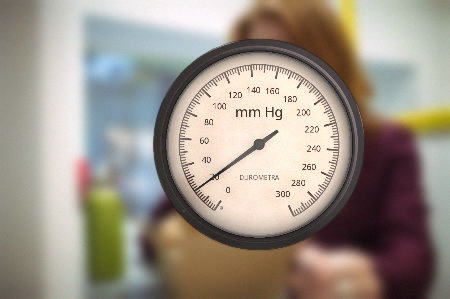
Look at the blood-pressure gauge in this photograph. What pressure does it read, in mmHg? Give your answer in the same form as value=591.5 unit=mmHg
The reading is value=20 unit=mmHg
